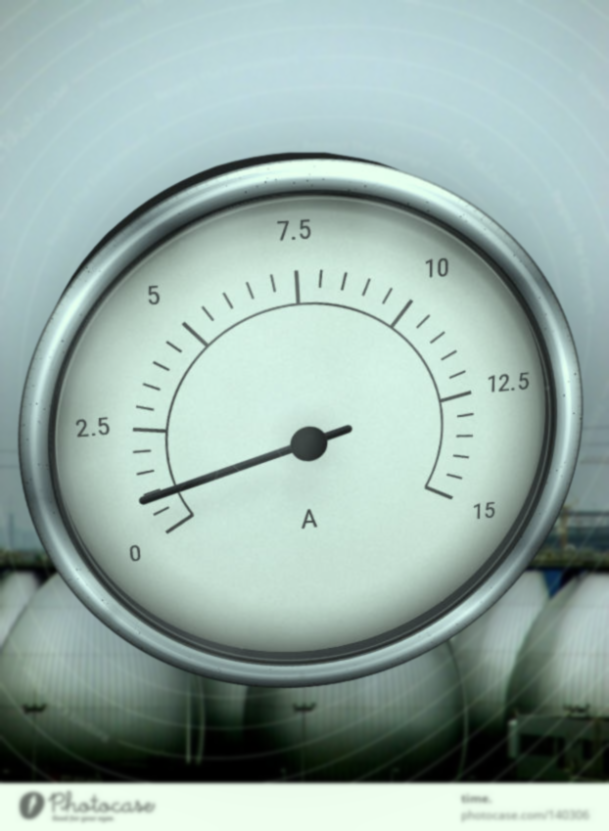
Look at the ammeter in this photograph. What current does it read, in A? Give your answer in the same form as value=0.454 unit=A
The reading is value=1 unit=A
